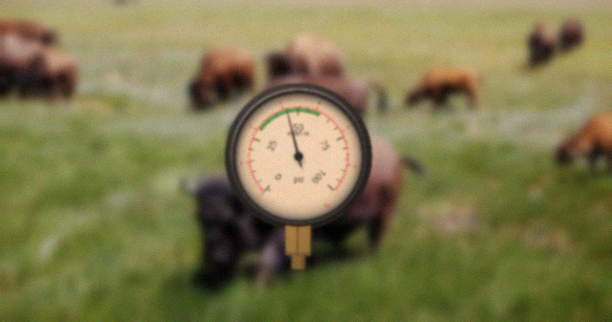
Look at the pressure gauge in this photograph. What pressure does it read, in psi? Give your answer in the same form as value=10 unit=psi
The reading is value=45 unit=psi
